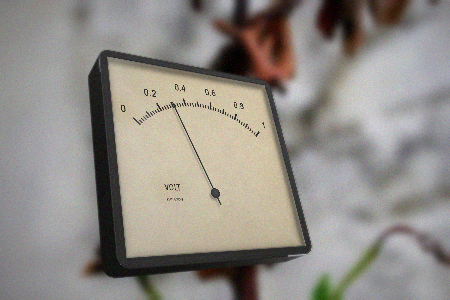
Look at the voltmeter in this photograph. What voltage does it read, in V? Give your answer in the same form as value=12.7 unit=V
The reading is value=0.3 unit=V
